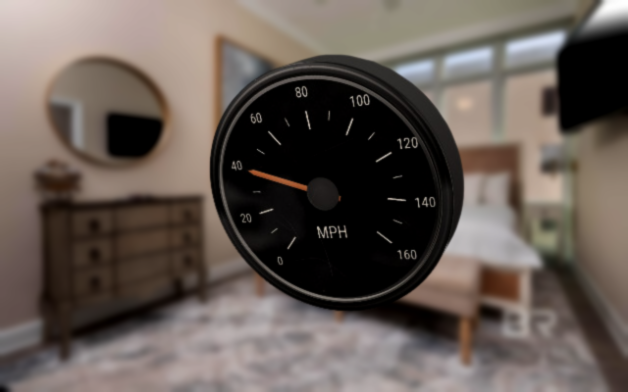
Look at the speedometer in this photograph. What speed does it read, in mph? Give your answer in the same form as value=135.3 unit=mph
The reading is value=40 unit=mph
